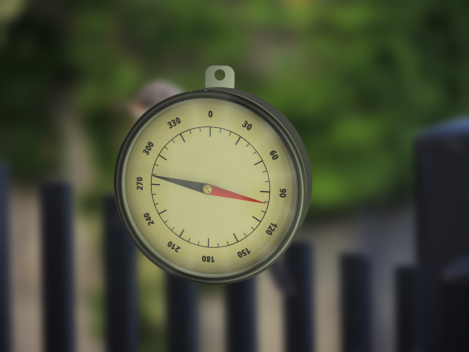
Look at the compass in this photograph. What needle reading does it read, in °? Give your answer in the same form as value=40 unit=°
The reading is value=100 unit=°
